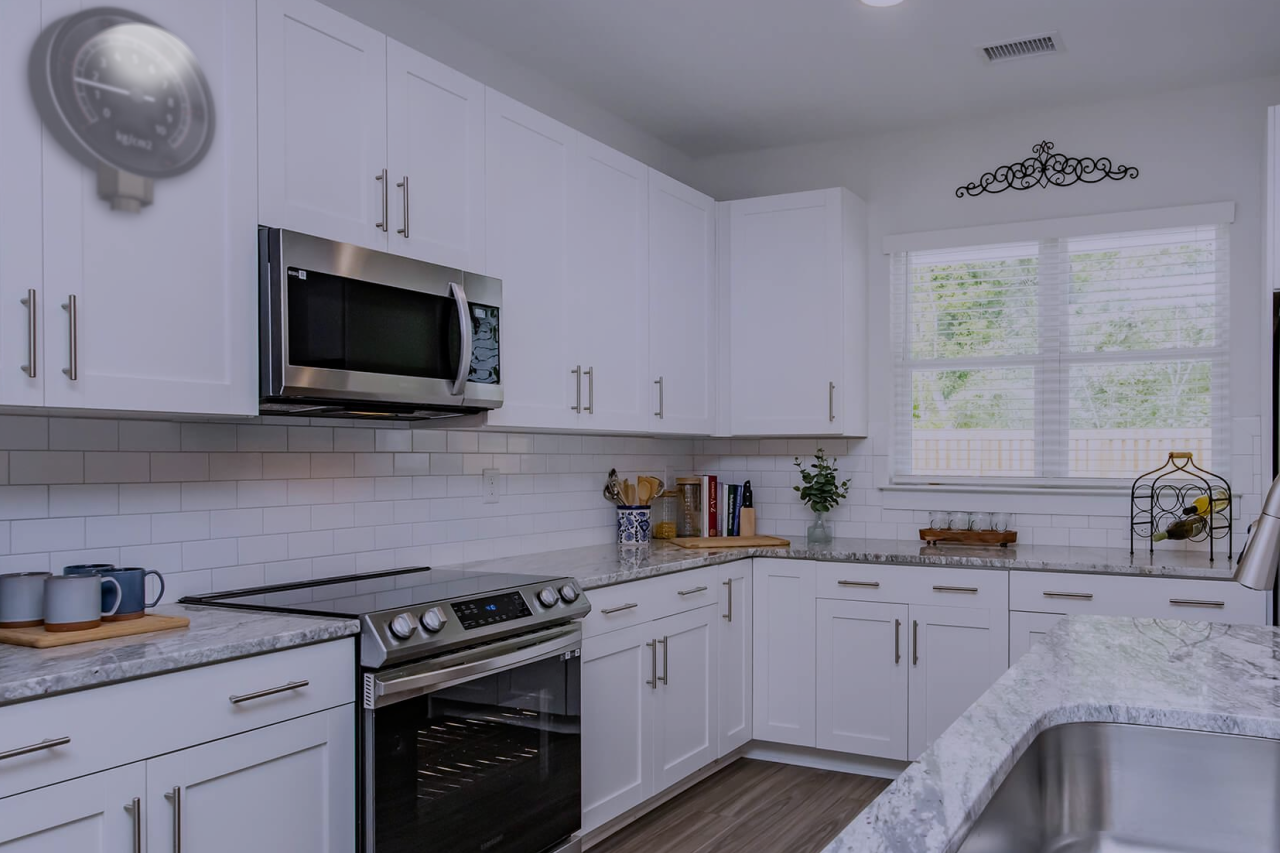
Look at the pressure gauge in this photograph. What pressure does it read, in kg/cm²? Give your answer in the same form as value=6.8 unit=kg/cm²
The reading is value=1.5 unit=kg/cm²
